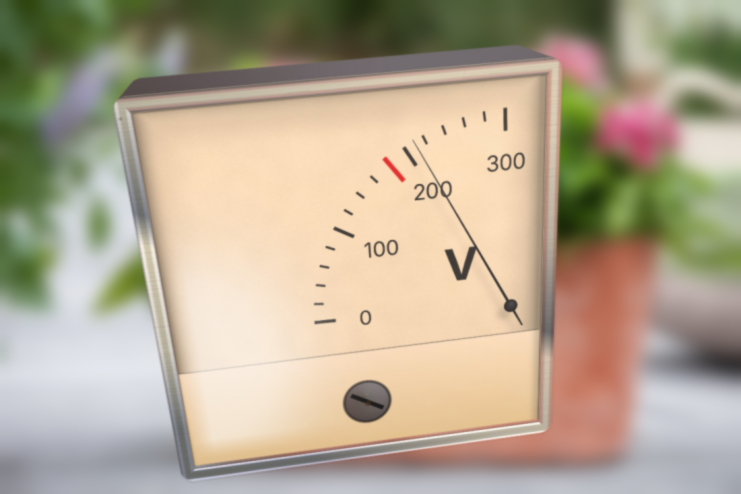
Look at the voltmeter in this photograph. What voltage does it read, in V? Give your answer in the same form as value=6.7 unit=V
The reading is value=210 unit=V
